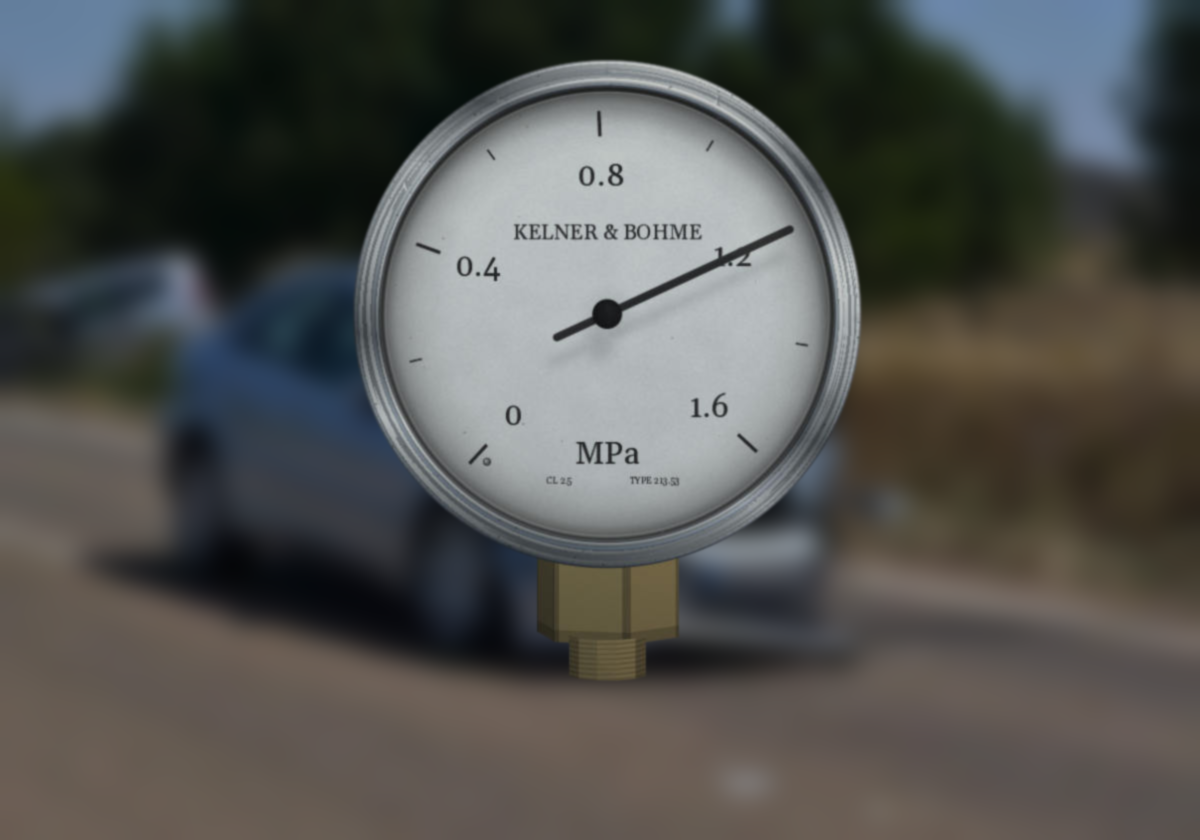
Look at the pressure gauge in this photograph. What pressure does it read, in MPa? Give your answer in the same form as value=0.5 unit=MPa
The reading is value=1.2 unit=MPa
